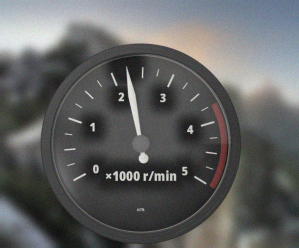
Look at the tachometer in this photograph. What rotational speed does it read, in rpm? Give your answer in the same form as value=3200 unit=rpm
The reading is value=2250 unit=rpm
